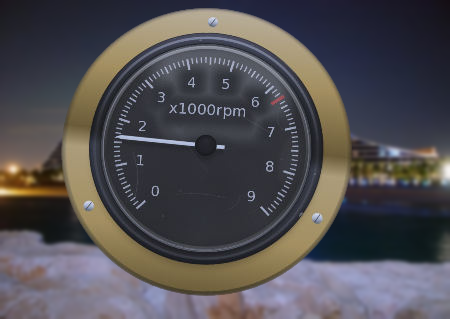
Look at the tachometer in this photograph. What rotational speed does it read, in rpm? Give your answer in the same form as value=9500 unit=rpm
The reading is value=1600 unit=rpm
